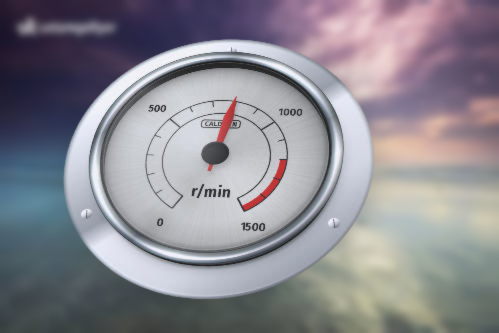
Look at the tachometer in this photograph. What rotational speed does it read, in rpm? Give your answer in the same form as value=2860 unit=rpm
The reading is value=800 unit=rpm
